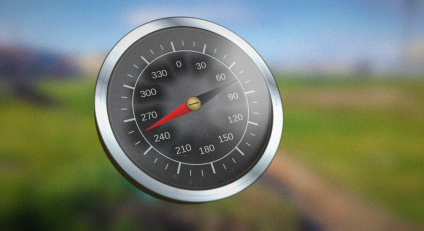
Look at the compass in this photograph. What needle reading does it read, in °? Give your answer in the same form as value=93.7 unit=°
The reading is value=255 unit=°
